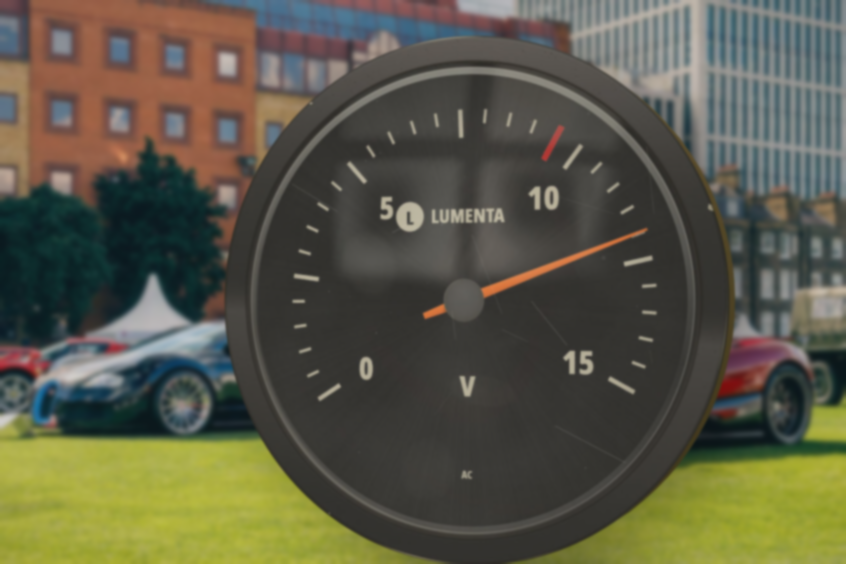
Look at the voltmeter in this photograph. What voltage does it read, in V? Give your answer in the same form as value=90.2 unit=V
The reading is value=12 unit=V
